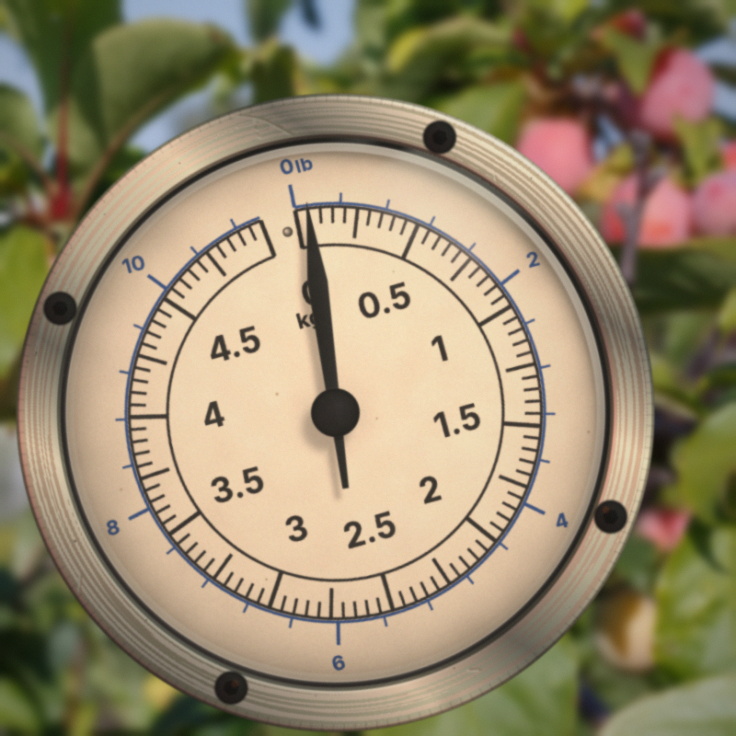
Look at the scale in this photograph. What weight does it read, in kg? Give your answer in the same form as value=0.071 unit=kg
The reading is value=0.05 unit=kg
